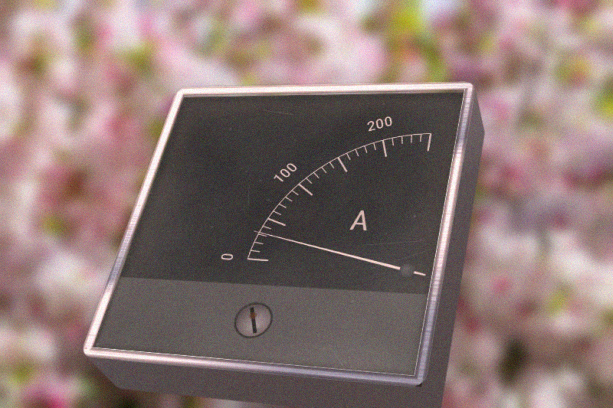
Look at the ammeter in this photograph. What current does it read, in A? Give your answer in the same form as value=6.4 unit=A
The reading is value=30 unit=A
